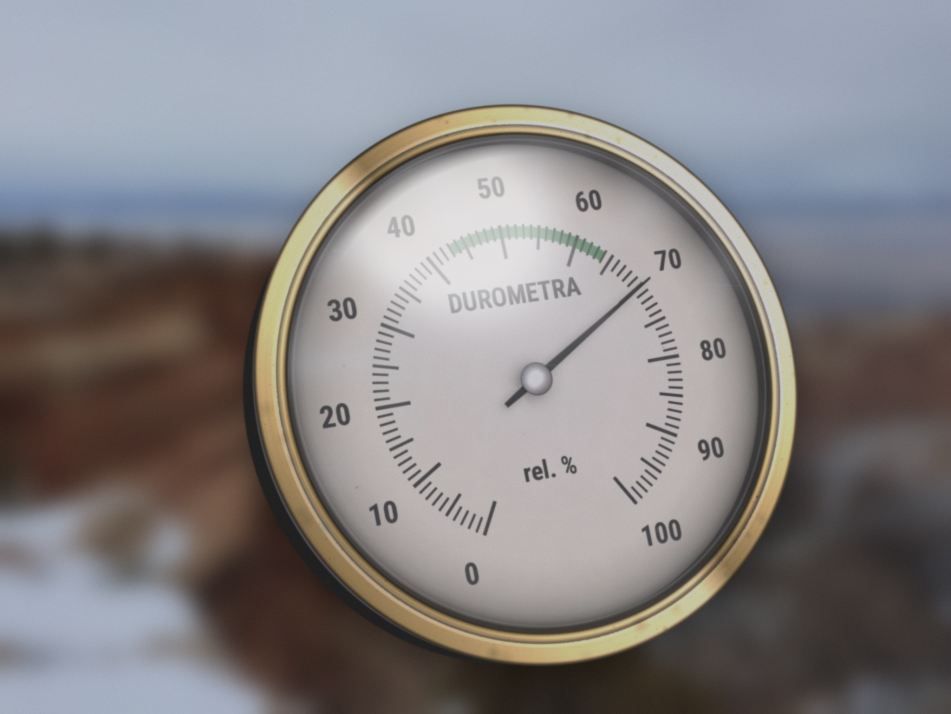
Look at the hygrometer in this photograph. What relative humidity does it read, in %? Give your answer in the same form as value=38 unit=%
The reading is value=70 unit=%
